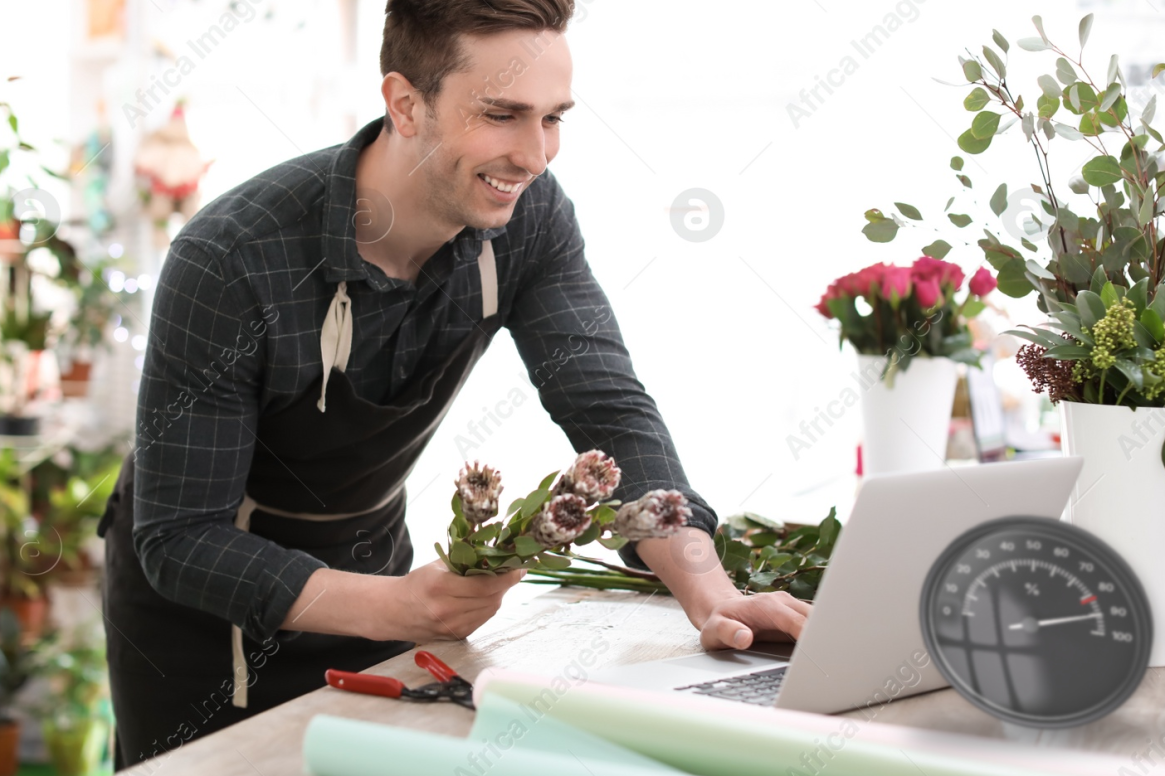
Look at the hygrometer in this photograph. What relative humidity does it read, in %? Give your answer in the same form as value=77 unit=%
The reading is value=90 unit=%
